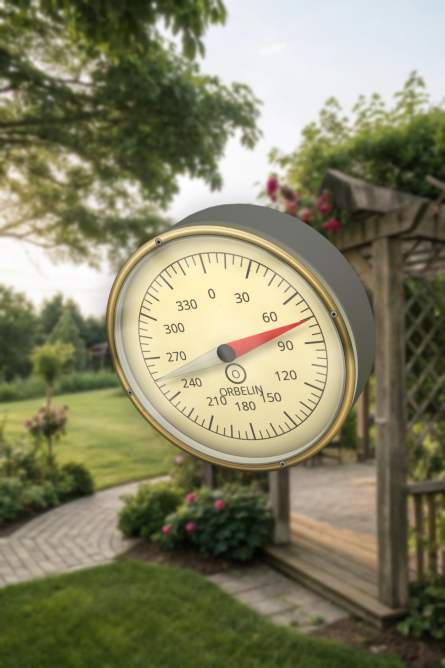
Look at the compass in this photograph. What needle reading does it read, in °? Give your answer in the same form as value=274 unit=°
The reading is value=75 unit=°
